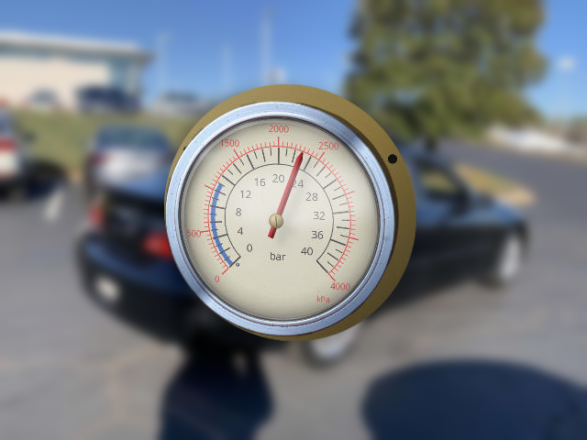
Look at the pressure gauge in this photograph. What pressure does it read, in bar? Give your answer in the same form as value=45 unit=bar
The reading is value=23 unit=bar
